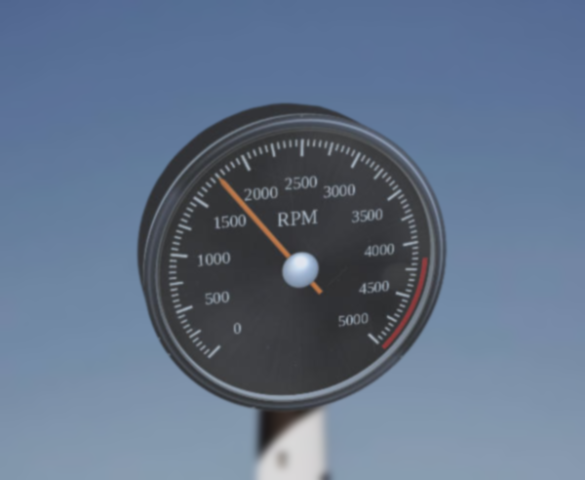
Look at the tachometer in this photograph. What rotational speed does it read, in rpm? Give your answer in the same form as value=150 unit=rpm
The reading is value=1750 unit=rpm
